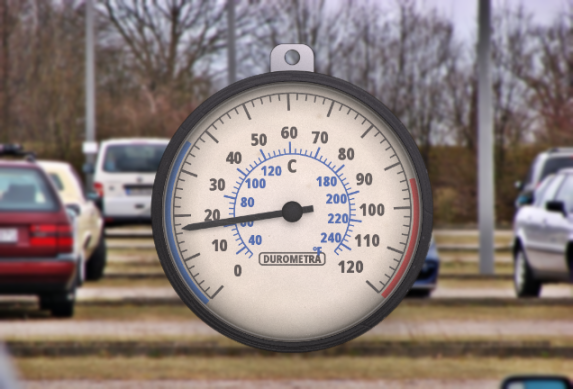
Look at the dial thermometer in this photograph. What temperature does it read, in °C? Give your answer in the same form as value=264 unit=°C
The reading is value=17 unit=°C
